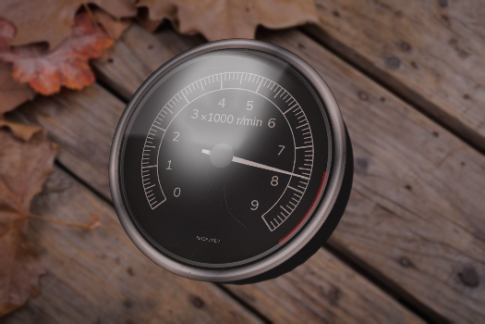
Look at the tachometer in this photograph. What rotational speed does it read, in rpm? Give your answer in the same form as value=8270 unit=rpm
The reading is value=7700 unit=rpm
